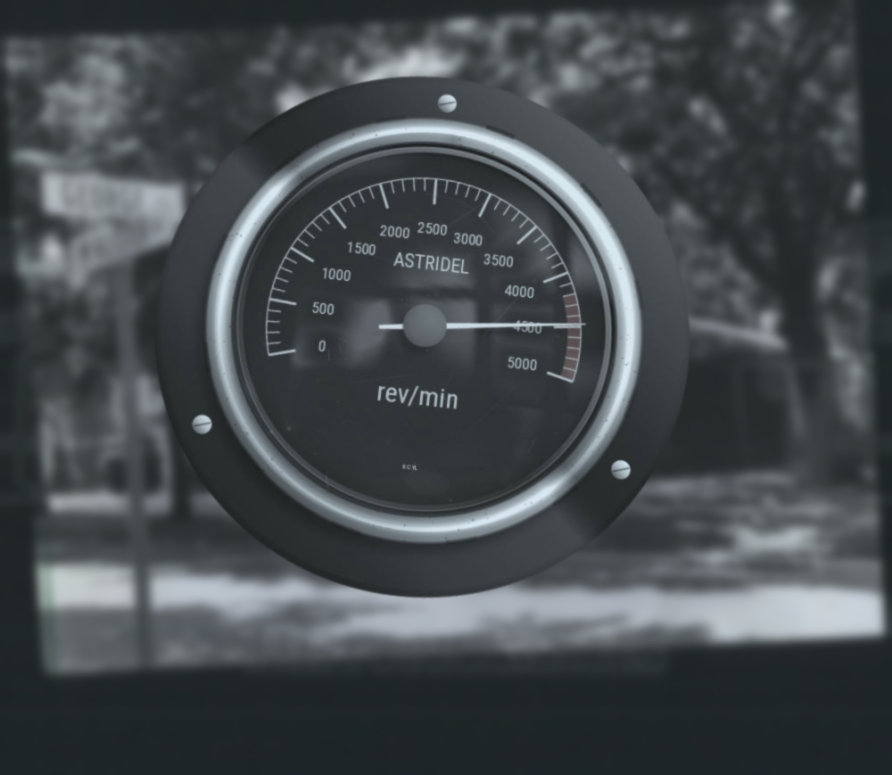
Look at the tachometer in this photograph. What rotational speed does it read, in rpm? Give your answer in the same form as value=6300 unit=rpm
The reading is value=4500 unit=rpm
